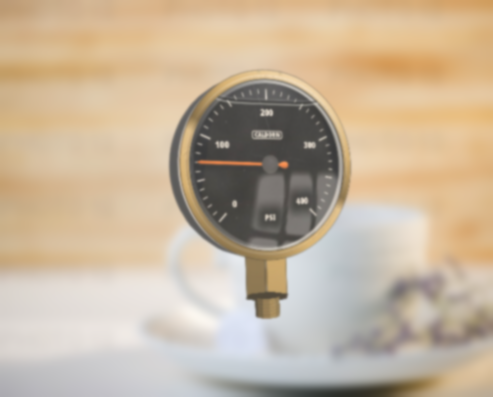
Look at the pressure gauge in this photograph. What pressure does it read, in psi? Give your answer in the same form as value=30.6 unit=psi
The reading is value=70 unit=psi
